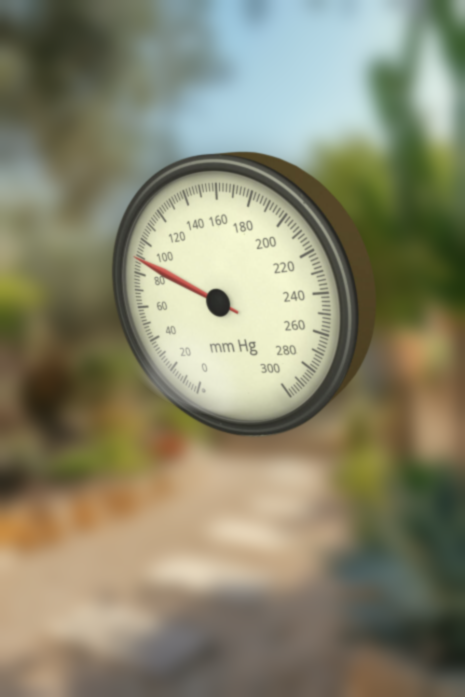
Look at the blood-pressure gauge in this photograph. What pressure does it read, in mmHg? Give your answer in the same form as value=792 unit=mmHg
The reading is value=90 unit=mmHg
